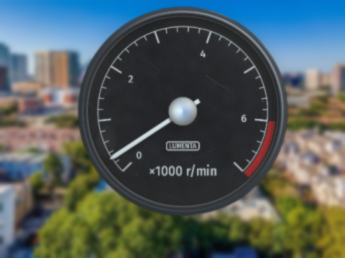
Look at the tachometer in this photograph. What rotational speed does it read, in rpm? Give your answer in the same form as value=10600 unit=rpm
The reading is value=300 unit=rpm
